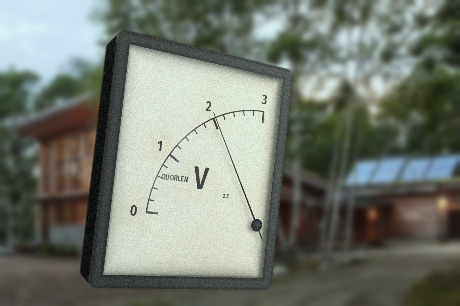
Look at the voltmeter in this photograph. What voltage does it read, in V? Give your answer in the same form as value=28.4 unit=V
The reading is value=2 unit=V
